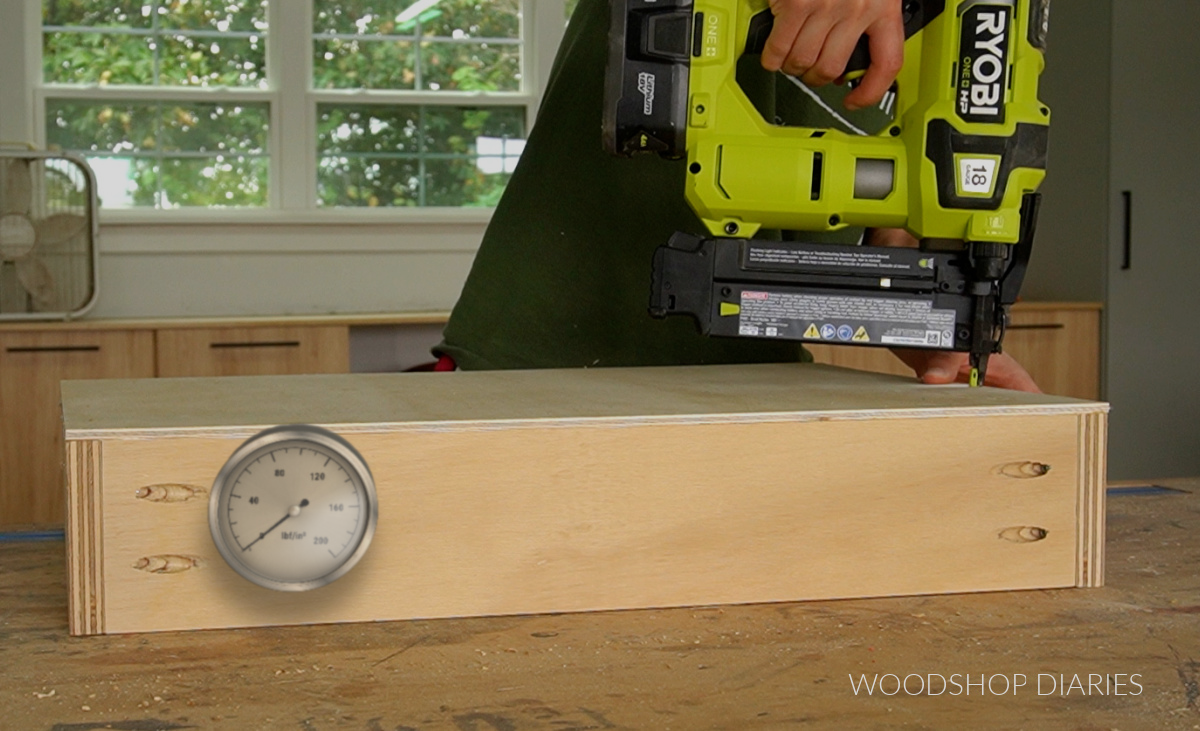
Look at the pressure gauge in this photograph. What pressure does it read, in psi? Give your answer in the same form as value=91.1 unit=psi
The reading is value=0 unit=psi
